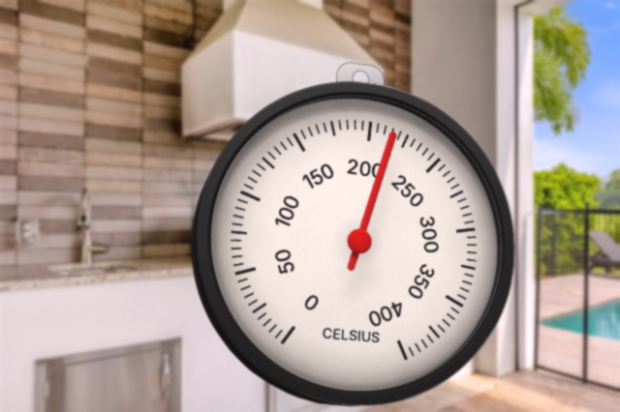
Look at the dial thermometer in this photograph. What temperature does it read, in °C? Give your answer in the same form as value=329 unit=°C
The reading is value=215 unit=°C
